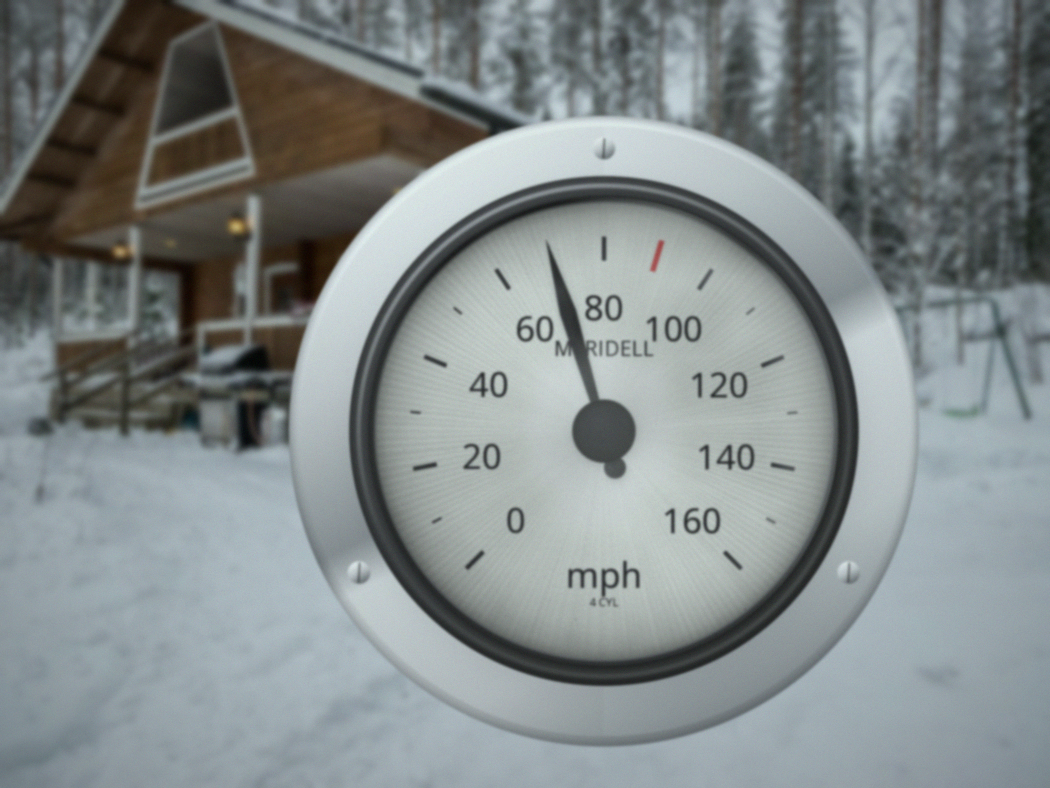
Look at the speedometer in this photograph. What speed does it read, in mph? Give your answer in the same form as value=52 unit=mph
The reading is value=70 unit=mph
